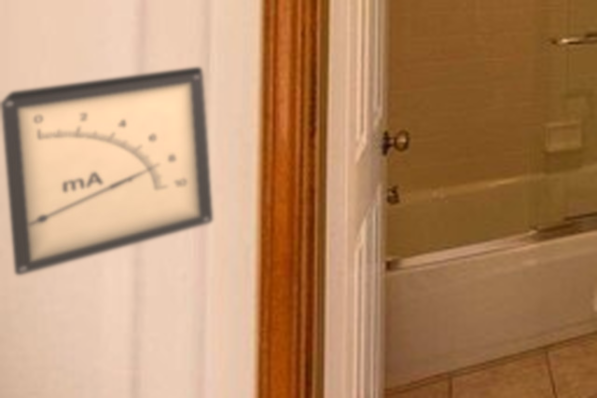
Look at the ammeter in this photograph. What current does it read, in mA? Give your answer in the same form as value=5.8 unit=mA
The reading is value=8 unit=mA
